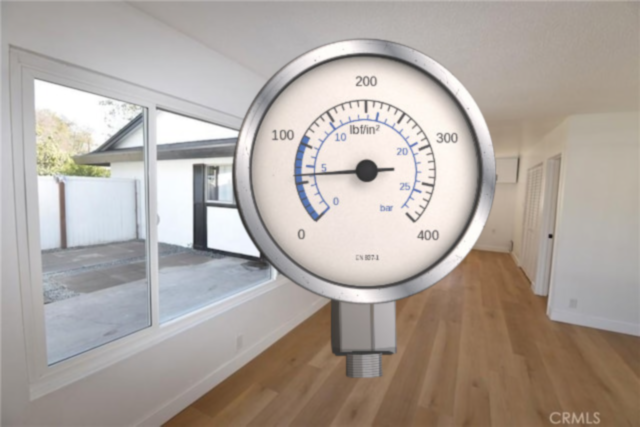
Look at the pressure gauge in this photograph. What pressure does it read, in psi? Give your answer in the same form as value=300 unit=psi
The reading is value=60 unit=psi
